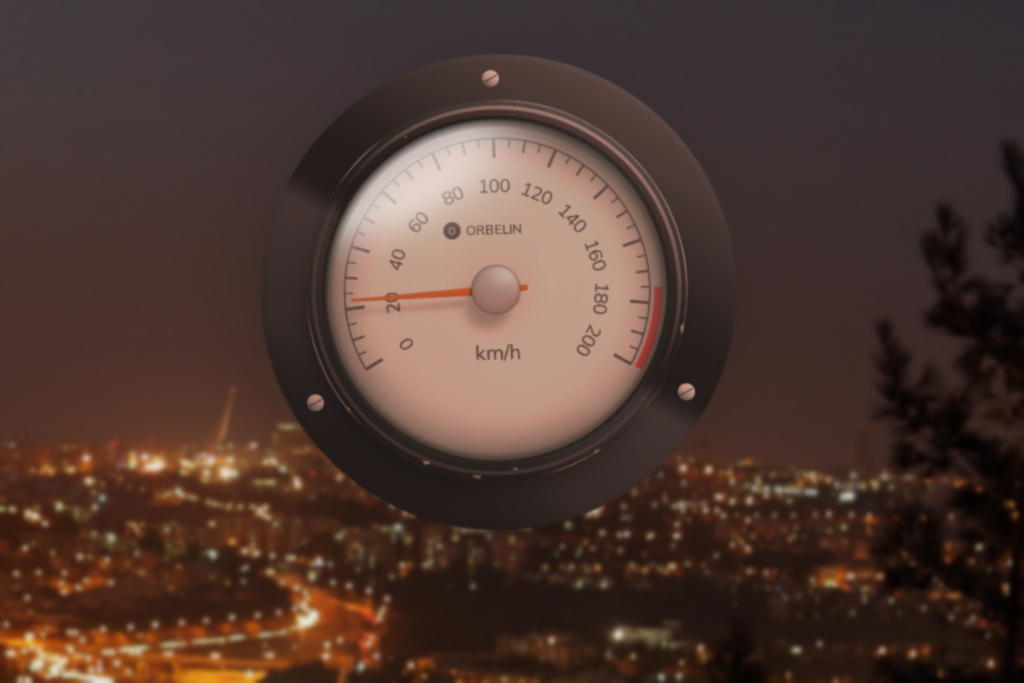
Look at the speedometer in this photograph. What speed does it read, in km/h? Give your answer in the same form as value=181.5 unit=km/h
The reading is value=22.5 unit=km/h
